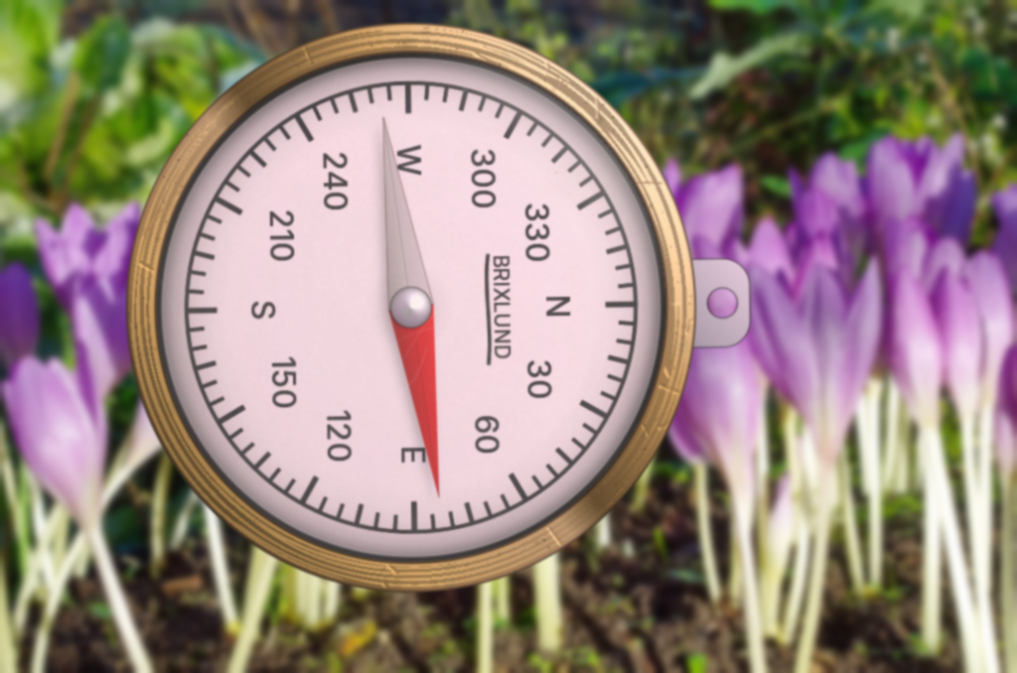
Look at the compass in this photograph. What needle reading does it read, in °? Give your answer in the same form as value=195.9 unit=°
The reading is value=82.5 unit=°
